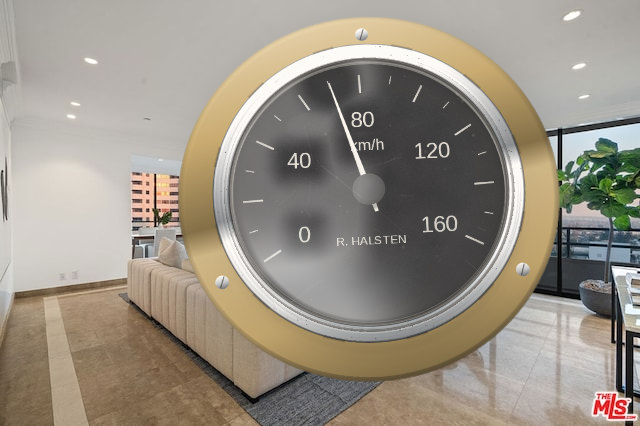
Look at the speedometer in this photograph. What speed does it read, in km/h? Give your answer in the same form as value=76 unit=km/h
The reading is value=70 unit=km/h
